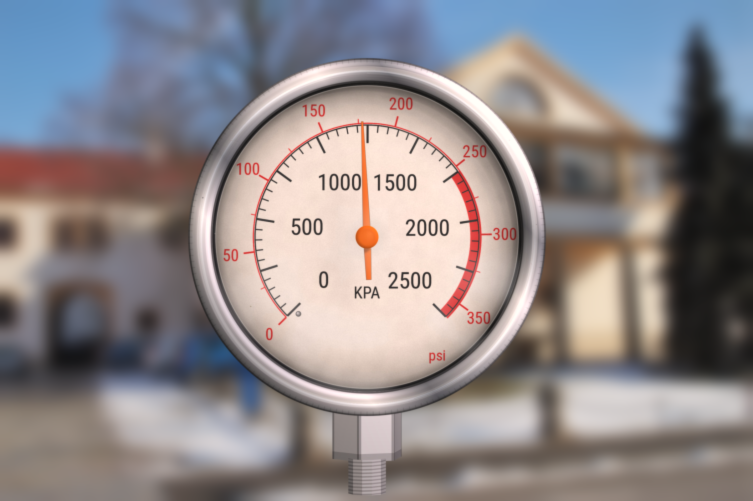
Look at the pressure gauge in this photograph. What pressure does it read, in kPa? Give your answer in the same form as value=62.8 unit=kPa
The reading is value=1225 unit=kPa
